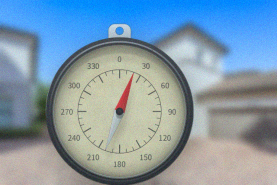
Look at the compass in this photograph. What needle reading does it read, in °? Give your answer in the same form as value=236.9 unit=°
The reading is value=20 unit=°
